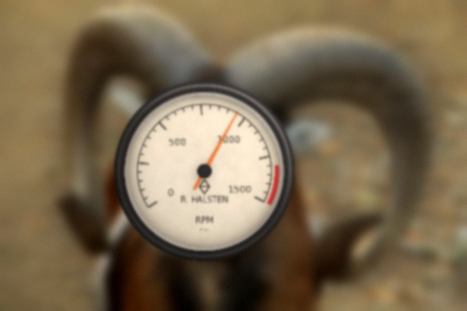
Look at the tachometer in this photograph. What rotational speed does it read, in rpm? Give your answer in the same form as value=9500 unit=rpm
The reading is value=950 unit=rpm
